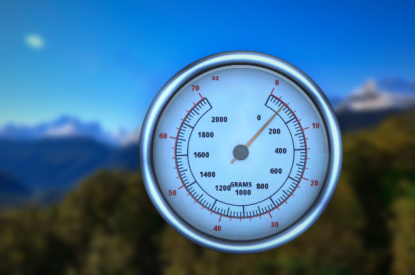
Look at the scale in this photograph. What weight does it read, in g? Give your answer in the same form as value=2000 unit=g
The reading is value=100 unit=g
